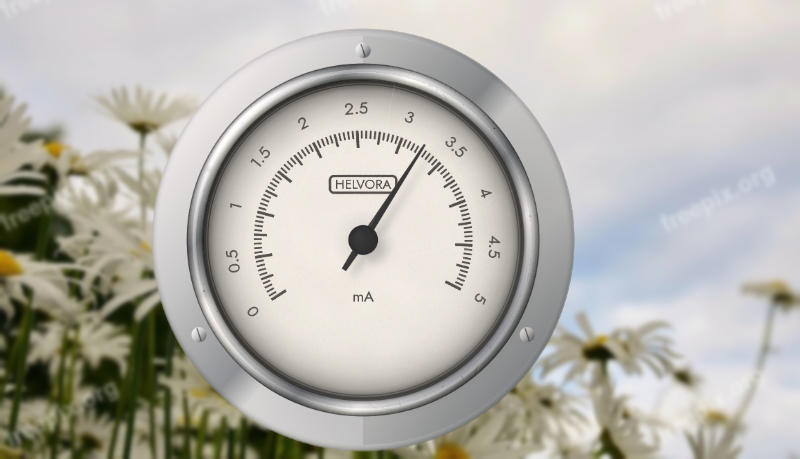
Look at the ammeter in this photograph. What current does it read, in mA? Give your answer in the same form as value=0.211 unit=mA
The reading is value=3.25 unit=mA
